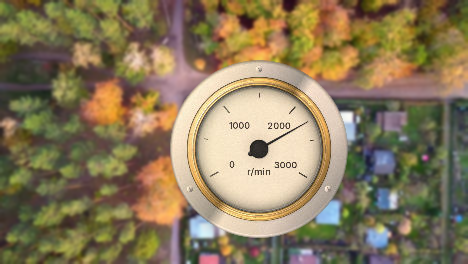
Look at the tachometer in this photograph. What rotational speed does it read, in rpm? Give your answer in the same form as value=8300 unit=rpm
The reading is value=2250 unit=rpm
